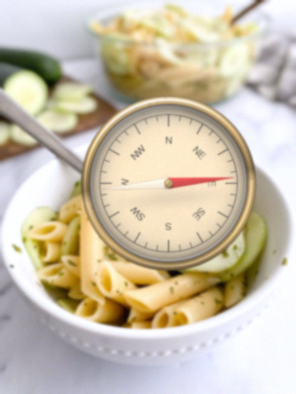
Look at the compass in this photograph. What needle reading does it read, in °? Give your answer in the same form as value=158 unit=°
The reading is value=85 unit=°
